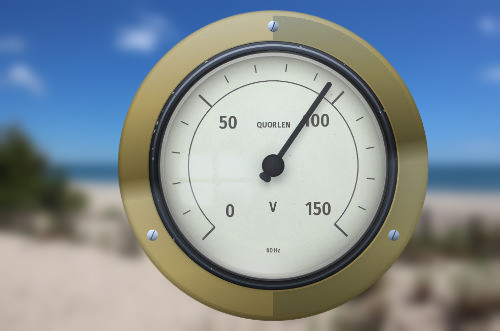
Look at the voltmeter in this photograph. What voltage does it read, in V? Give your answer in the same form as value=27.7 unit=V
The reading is value=95 unit=V
